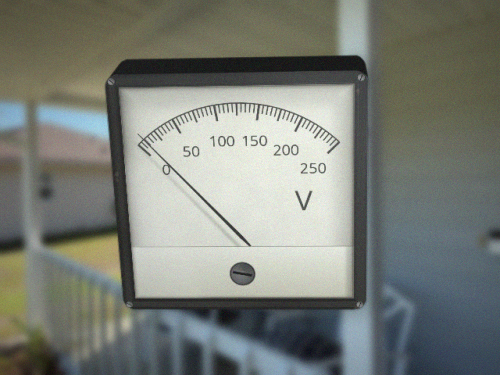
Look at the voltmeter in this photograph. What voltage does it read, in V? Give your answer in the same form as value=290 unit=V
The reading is value=10 unit=V
